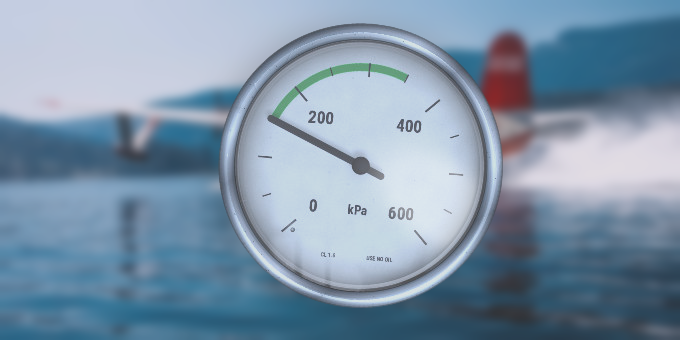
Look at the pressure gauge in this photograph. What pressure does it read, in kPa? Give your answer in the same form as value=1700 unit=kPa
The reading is value=150 unit=kPa
